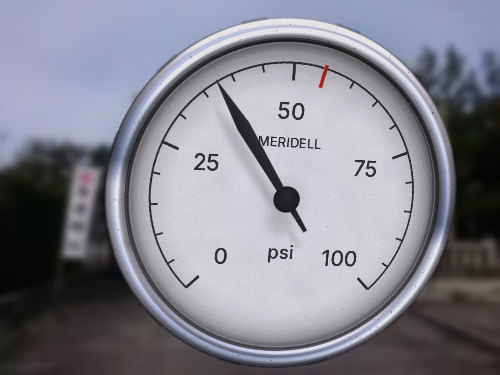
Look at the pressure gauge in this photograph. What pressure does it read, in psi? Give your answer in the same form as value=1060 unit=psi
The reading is value=37.5 unit=psi
